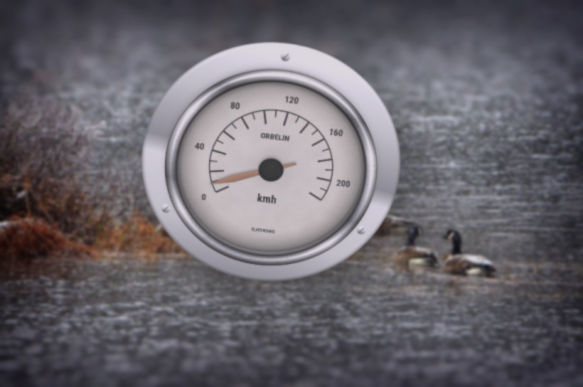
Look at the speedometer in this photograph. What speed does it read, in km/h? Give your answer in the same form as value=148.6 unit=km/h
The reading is value=10 unit=km/h
